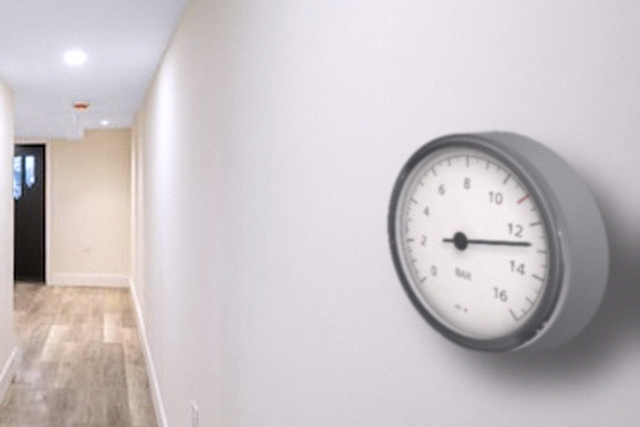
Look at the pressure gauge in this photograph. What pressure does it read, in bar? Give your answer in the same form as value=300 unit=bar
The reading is value=12.75 unit=bar
